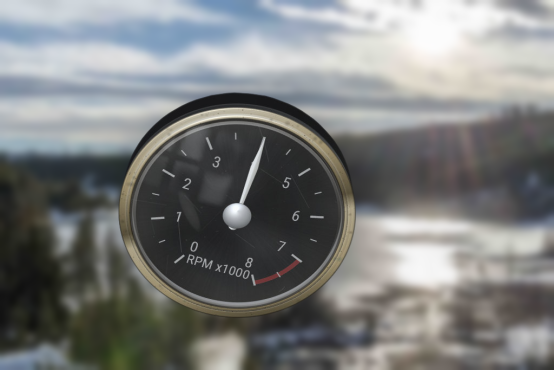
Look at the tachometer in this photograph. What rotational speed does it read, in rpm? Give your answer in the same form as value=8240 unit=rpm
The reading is value=4000 unit=rpm
